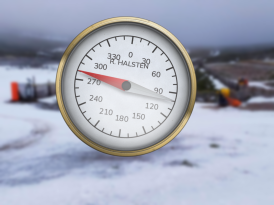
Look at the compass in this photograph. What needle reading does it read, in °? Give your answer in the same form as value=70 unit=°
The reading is value=280 unit=°
